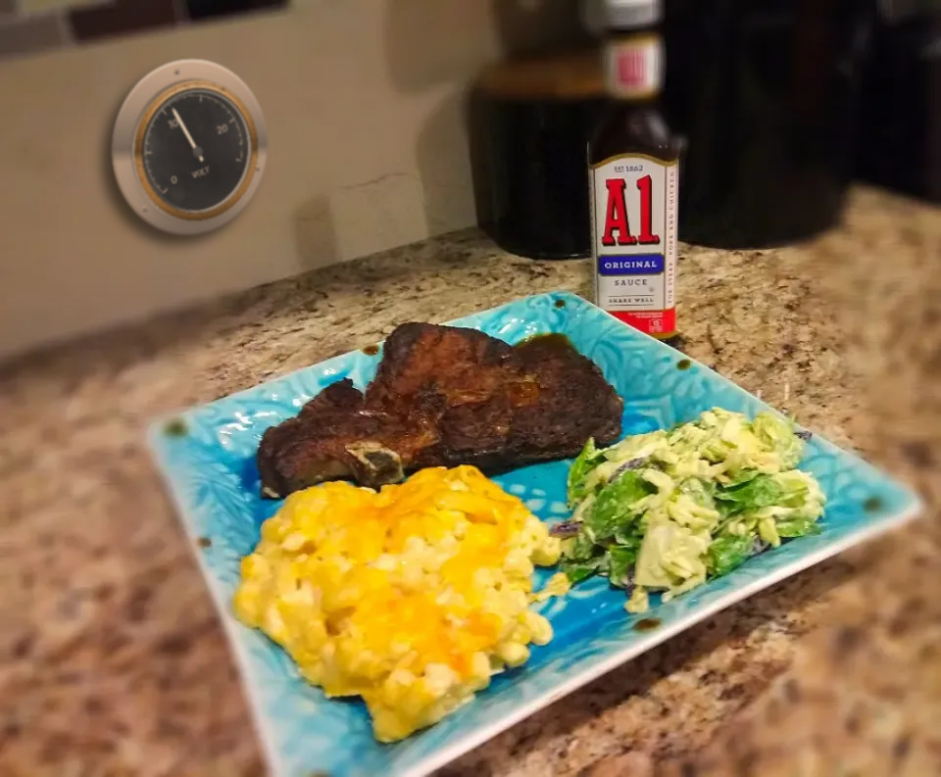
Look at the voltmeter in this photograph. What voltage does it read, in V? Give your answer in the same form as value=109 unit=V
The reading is value=11 unit=V
